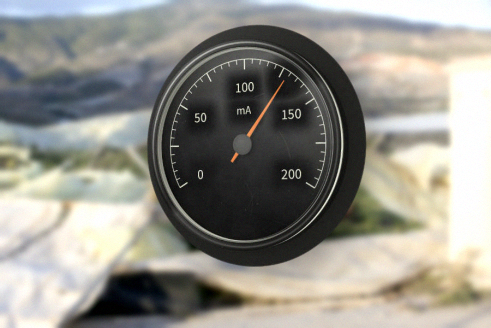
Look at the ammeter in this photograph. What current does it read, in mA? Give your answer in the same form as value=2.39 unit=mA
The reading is value=130 unit=mA
